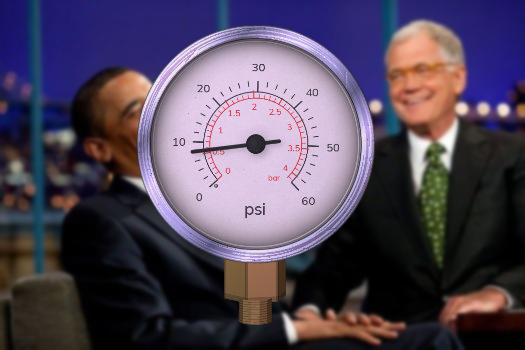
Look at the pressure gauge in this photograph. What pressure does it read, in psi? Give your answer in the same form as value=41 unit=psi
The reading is value=8 unit=psi
